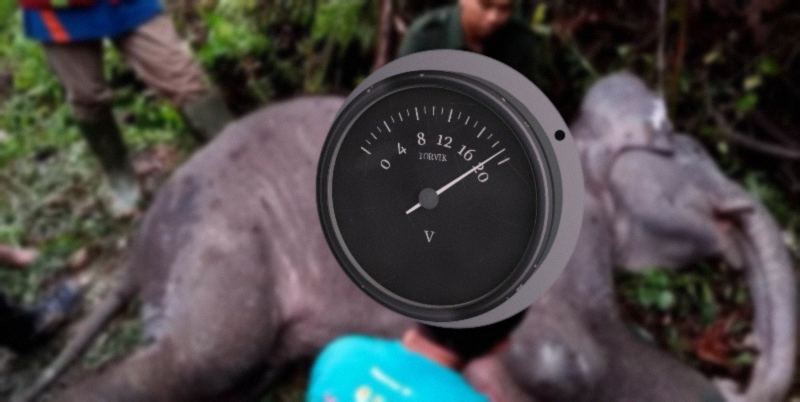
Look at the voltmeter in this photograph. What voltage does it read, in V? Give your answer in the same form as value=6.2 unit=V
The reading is value=19 unit=V
